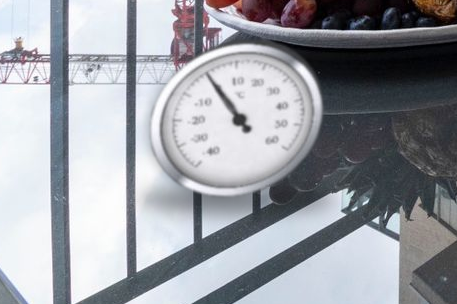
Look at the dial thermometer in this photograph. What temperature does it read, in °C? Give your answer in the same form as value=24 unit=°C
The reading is value=0 unit=°C
